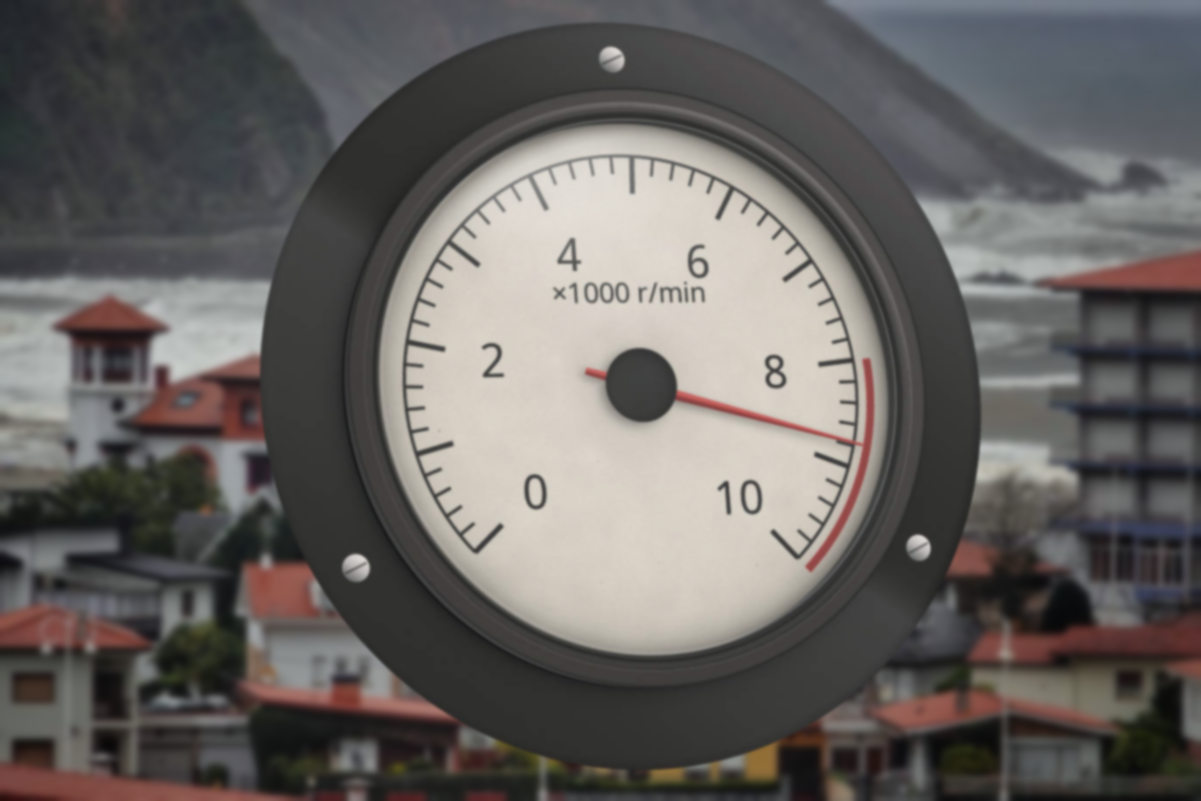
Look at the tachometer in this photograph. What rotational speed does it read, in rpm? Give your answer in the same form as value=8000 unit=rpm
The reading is value=8800 unit=rpm
